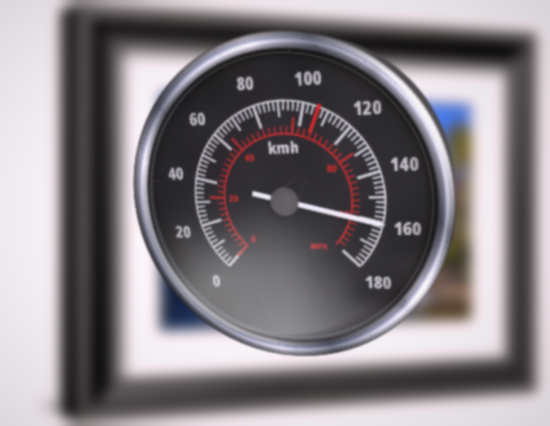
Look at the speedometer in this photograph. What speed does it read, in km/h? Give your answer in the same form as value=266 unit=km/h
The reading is value=160 unit=km/h
